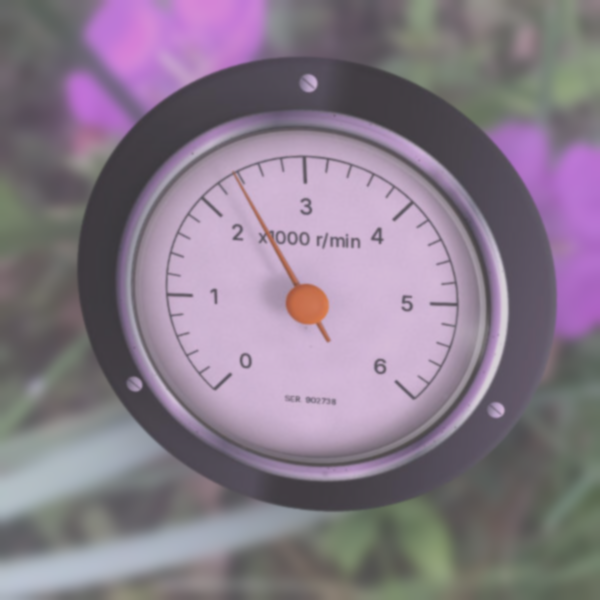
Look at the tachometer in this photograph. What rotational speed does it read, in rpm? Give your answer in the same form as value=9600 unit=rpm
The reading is value=2400 unit=rpm
